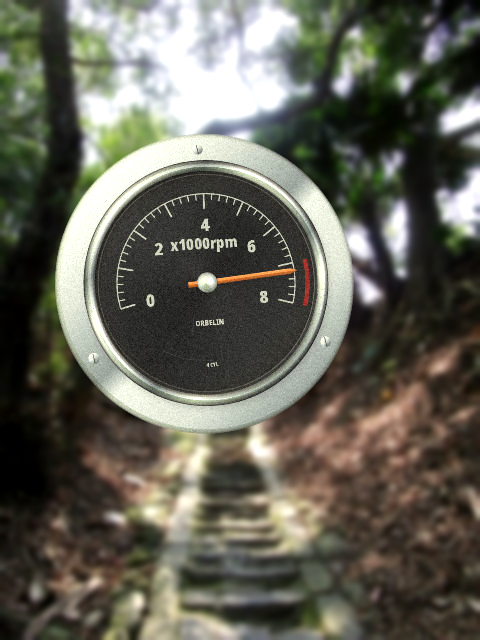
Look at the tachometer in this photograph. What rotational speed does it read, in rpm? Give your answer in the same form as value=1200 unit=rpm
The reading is value=7200 unit=rpm
